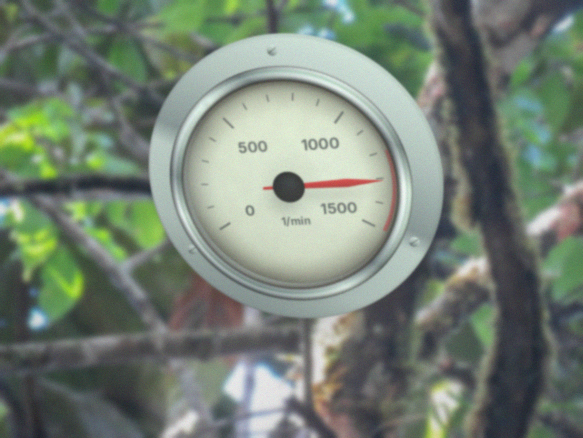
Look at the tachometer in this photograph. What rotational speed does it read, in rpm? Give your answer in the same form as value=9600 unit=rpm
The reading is value=1300 unit=rpm
